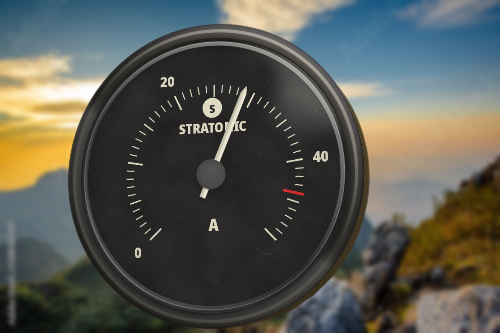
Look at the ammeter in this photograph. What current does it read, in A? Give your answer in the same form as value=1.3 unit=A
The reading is value=29 unit=A
